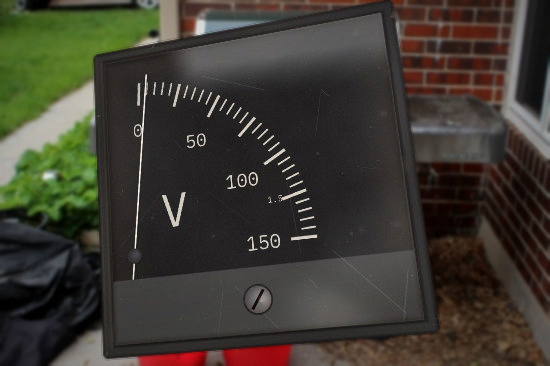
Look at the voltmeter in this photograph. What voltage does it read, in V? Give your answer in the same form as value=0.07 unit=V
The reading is value=5 unit=V
